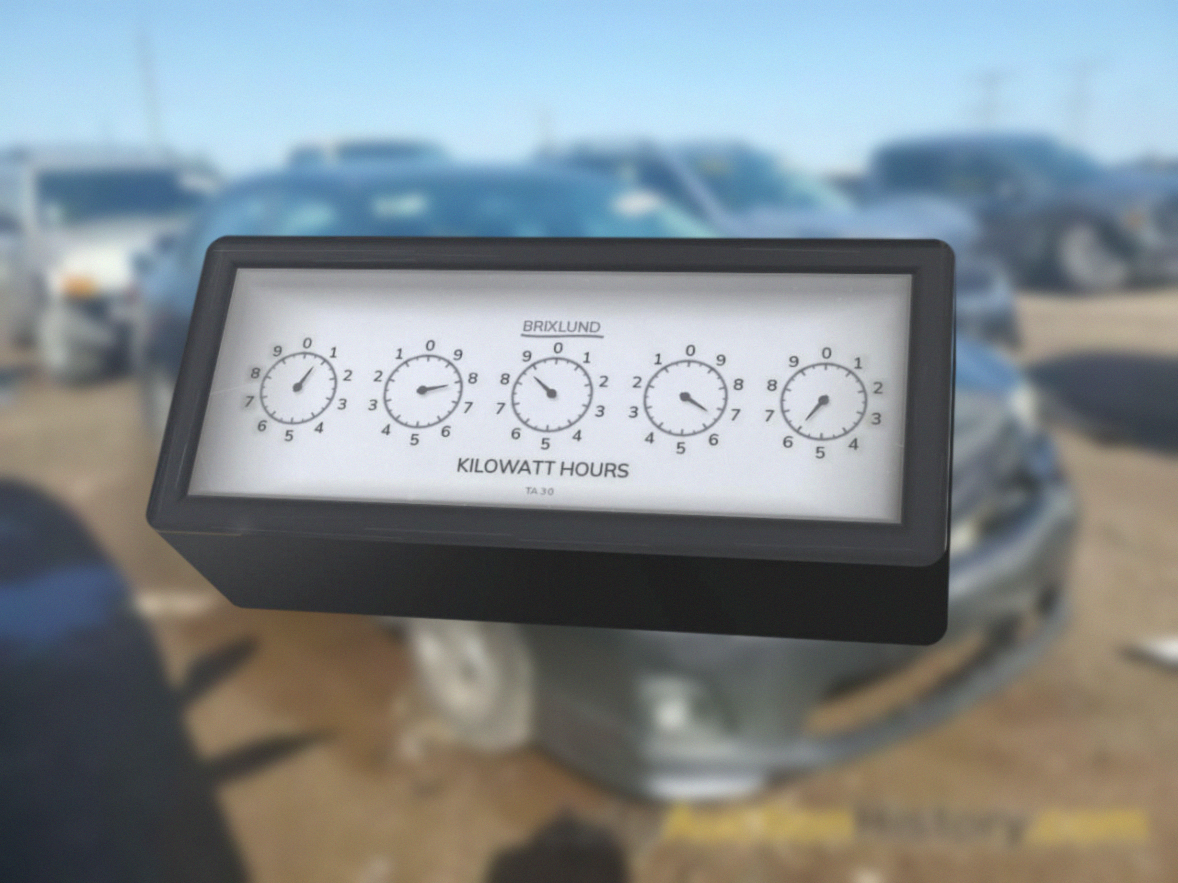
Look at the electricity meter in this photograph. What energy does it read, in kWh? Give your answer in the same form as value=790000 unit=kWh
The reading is value=7866 unit=kWh
